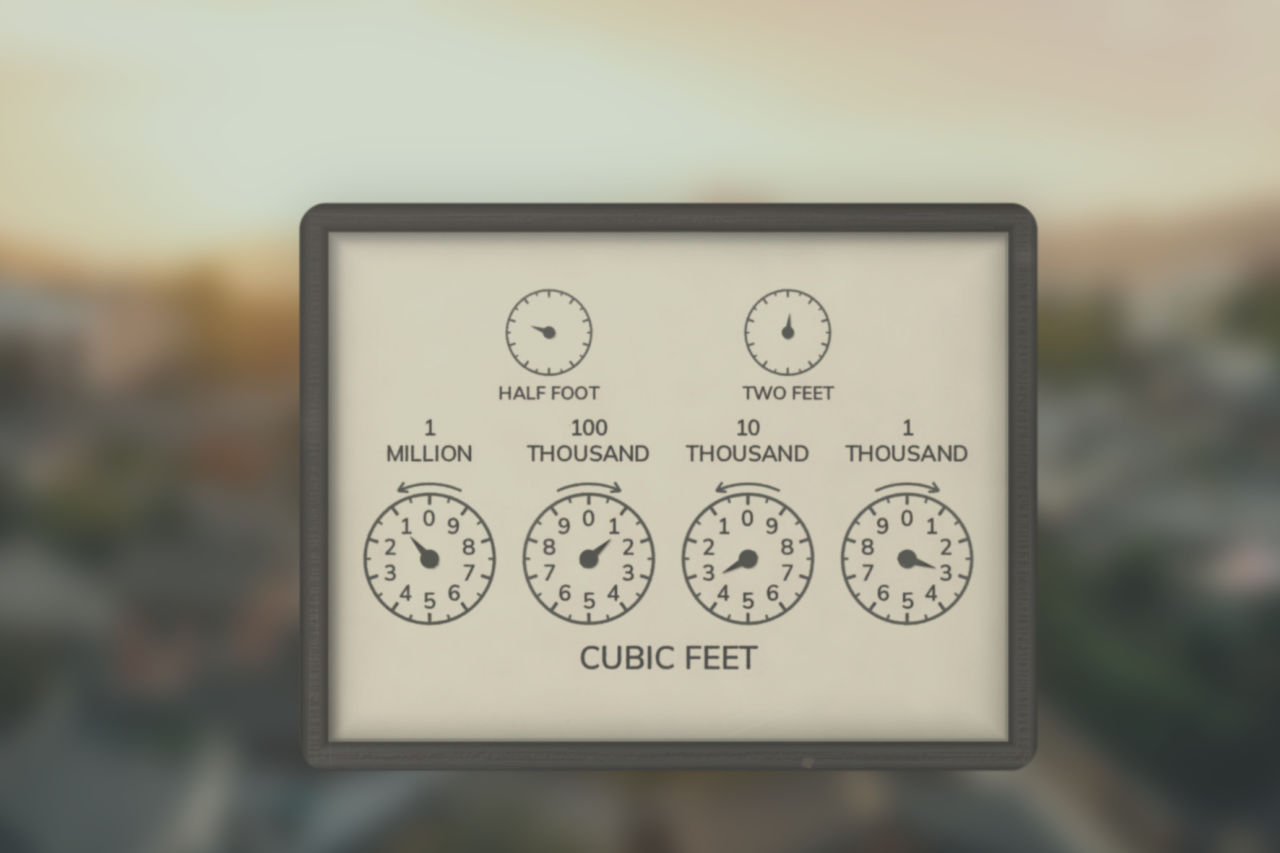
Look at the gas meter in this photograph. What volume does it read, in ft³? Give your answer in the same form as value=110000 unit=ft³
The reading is value=113300 unit=ft³
